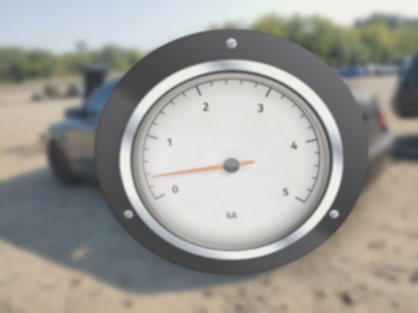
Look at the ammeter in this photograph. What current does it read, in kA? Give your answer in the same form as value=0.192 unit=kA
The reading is value=0.4 unit=kA
